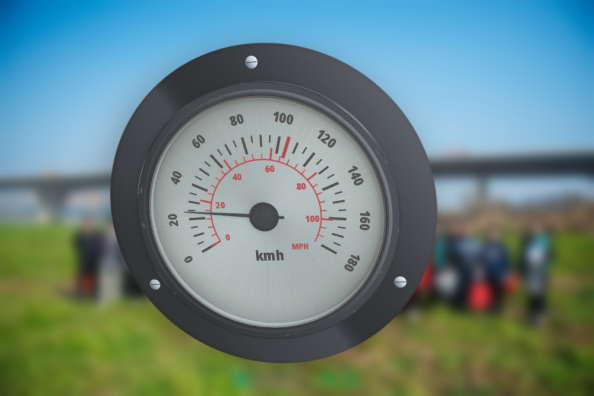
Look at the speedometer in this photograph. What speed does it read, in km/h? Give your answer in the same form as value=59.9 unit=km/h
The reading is value=25 unit=km/h
